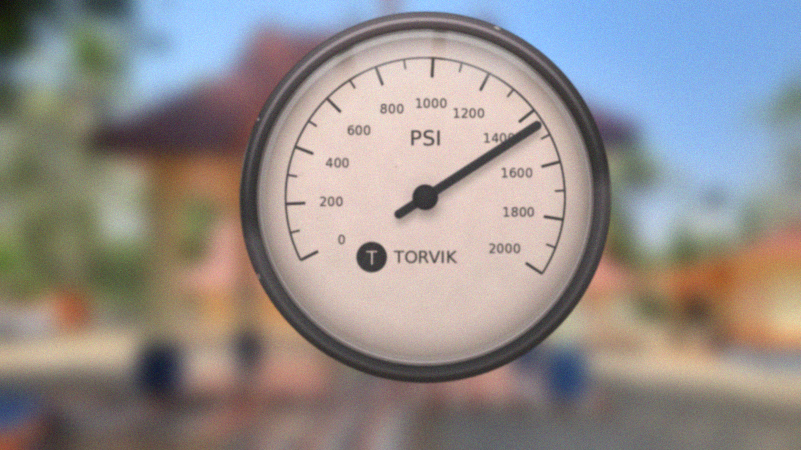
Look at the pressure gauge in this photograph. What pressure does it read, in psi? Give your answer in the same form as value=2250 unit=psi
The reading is value=1450 unit=psi
